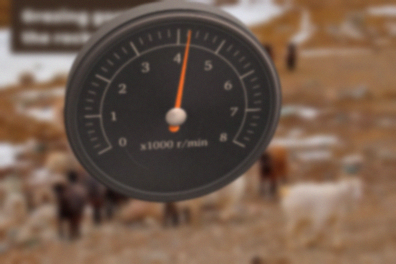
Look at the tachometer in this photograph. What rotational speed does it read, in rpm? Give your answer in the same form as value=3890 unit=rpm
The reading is value=4200 unit=rpm
